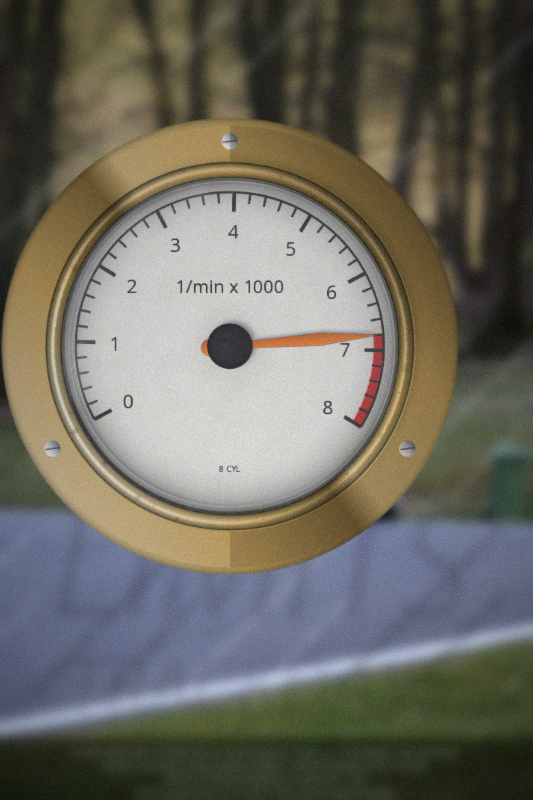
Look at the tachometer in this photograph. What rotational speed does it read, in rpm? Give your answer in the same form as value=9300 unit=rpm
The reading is value=6800 unit=rpm
